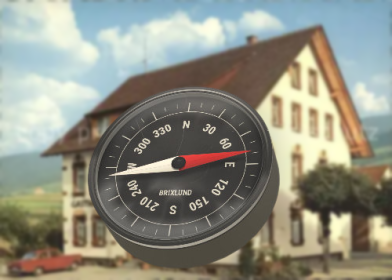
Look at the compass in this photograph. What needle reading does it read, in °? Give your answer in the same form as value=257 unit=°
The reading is value=80 unit=°
